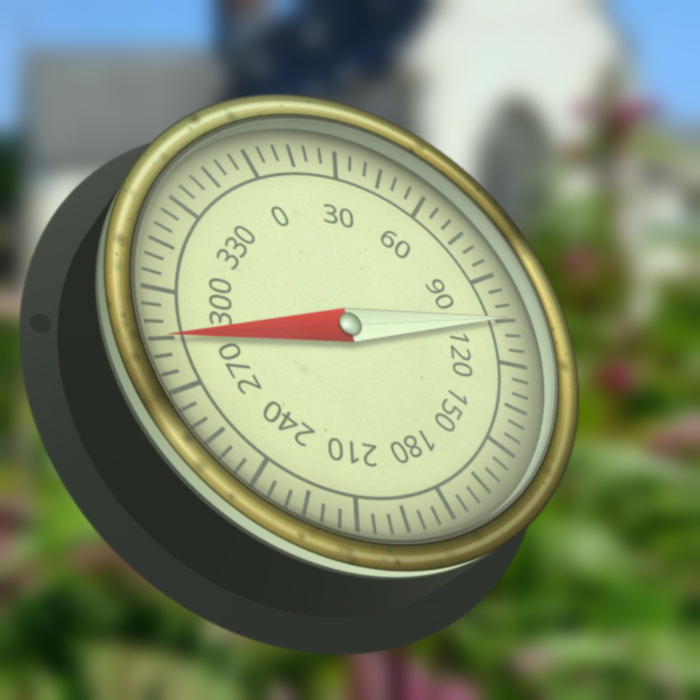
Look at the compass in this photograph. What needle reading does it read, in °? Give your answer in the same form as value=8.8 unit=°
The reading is value=285 unit=°
